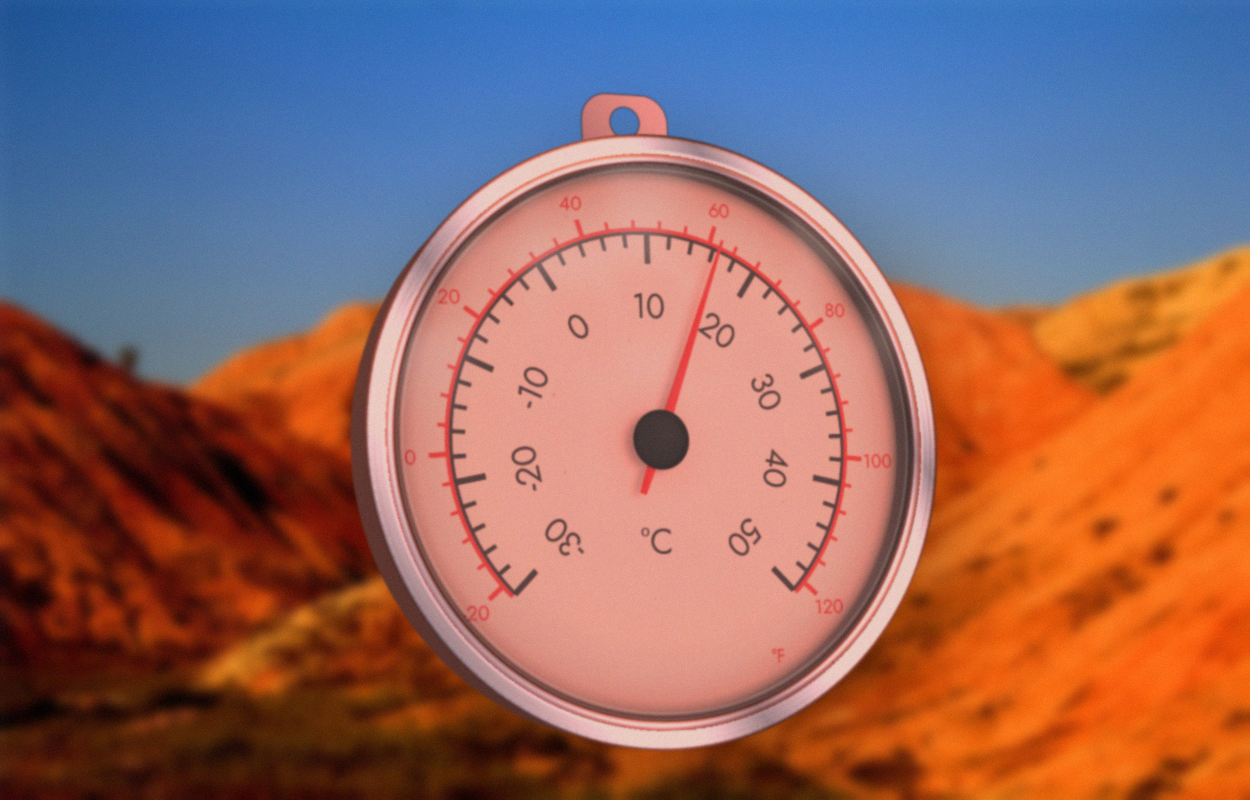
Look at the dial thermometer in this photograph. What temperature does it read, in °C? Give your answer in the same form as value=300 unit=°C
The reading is value=16 unit=°C
